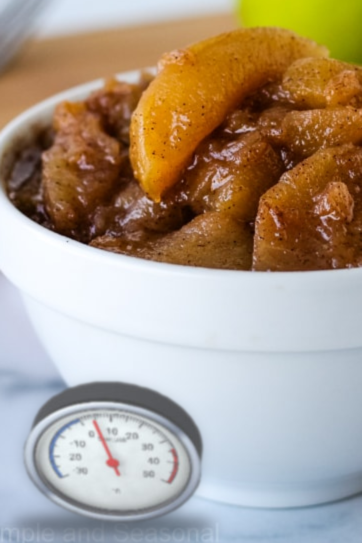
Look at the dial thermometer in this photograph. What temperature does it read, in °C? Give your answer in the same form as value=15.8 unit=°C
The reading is value=5 unit=°C
